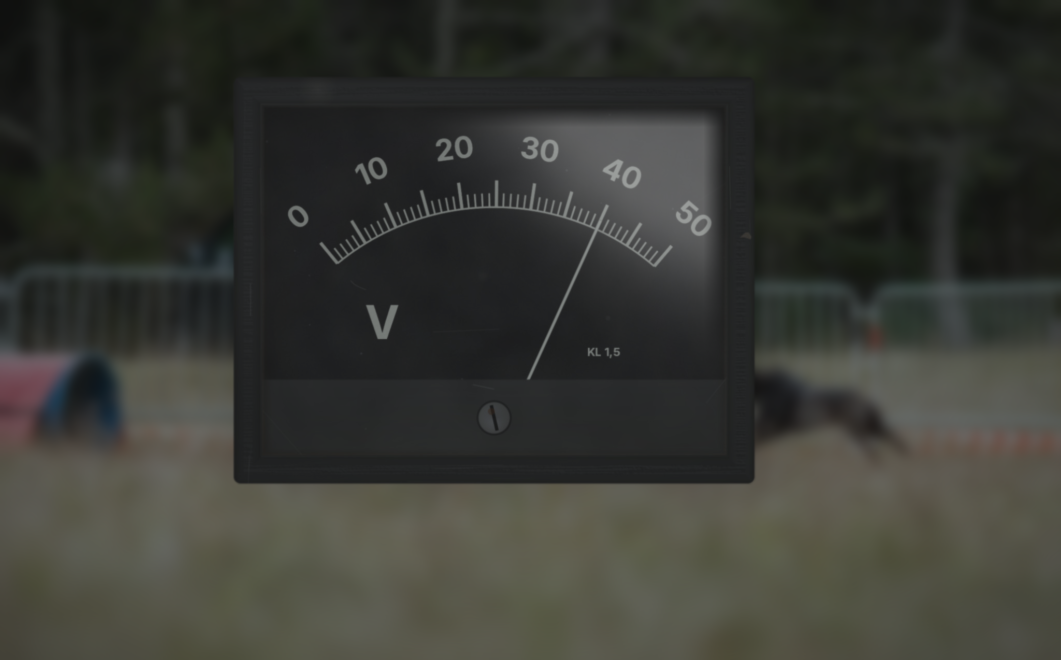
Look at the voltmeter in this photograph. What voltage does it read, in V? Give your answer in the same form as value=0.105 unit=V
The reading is value=40 unit=V
